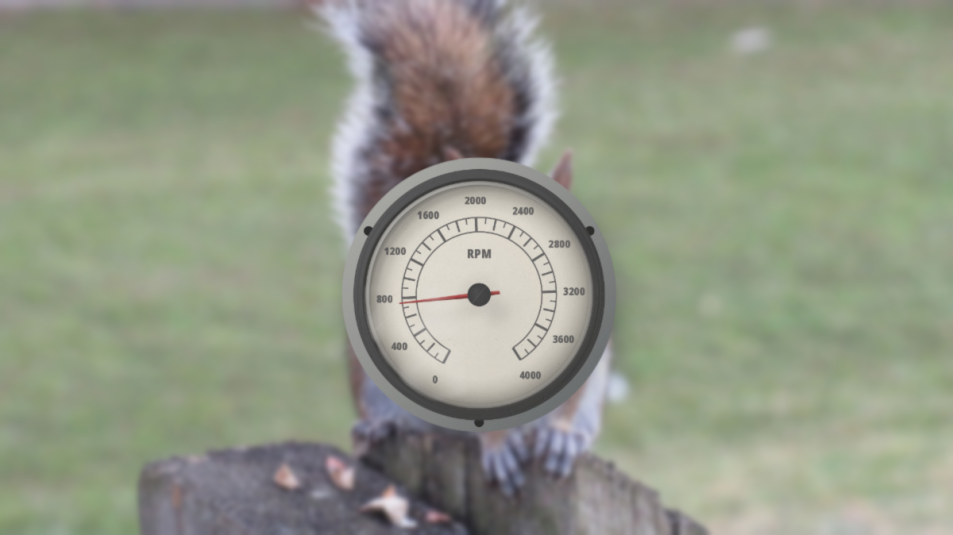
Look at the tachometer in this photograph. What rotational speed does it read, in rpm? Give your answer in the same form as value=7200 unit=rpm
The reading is value=750 unit=rpm
